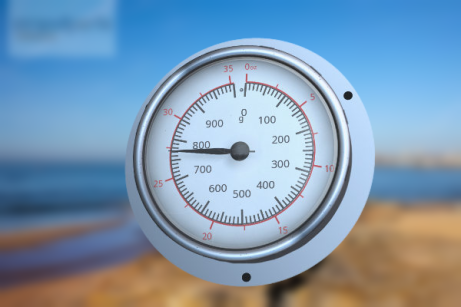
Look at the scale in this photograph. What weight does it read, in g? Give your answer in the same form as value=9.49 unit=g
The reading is value=770 unit=g
